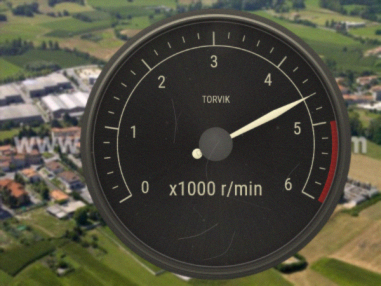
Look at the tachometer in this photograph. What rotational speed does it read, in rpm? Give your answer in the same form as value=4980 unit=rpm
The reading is value=4600 unit=rpm
